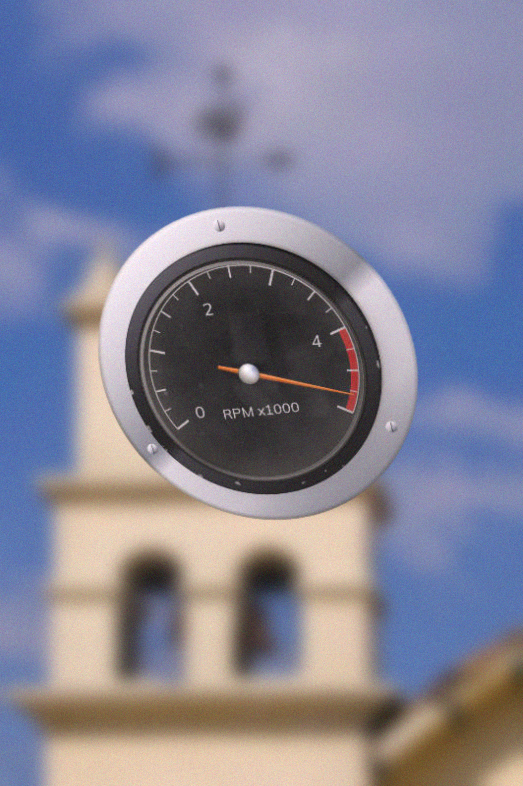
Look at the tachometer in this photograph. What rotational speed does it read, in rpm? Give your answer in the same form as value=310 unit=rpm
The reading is value=4750 unit=rpm
